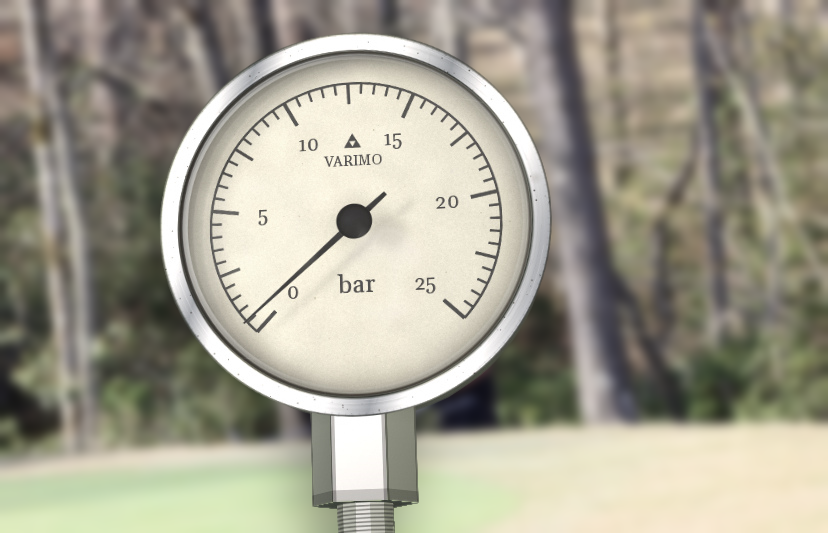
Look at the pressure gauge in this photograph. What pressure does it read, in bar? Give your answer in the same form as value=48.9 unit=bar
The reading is value=0.5 unit=bar
